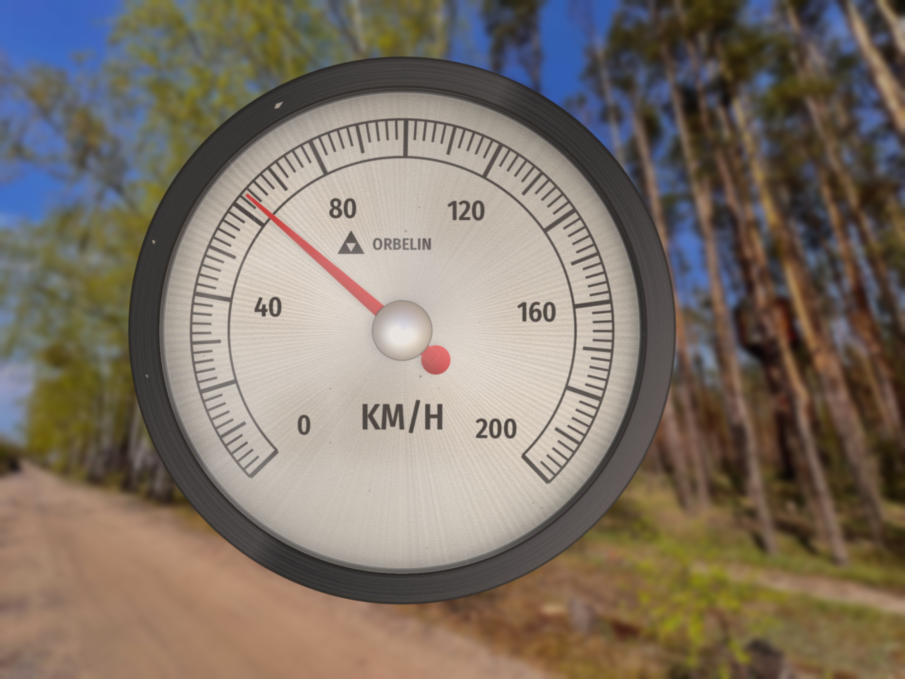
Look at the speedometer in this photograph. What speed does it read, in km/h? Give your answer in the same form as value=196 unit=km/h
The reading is value=63 unit=km/h
